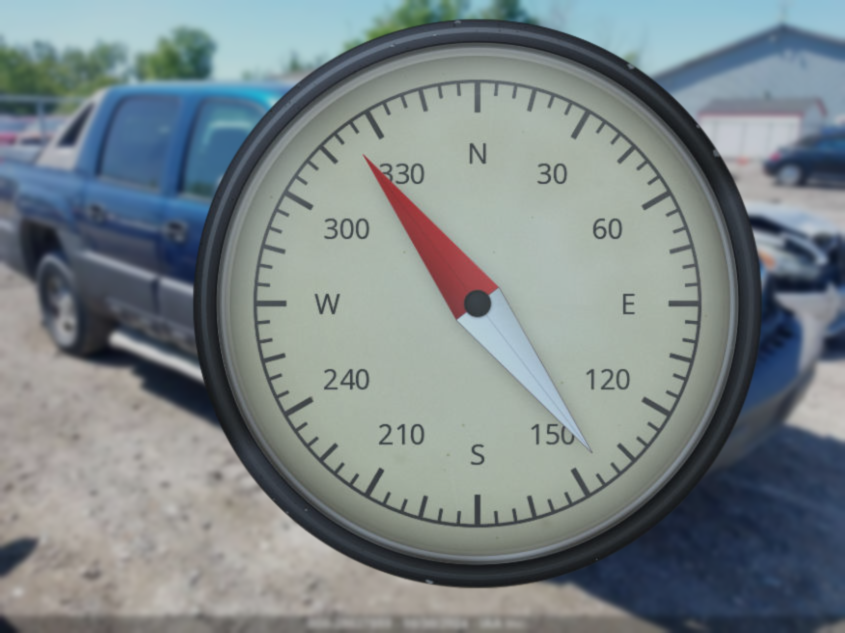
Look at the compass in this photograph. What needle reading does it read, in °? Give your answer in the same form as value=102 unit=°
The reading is value=322.5 unit=°
